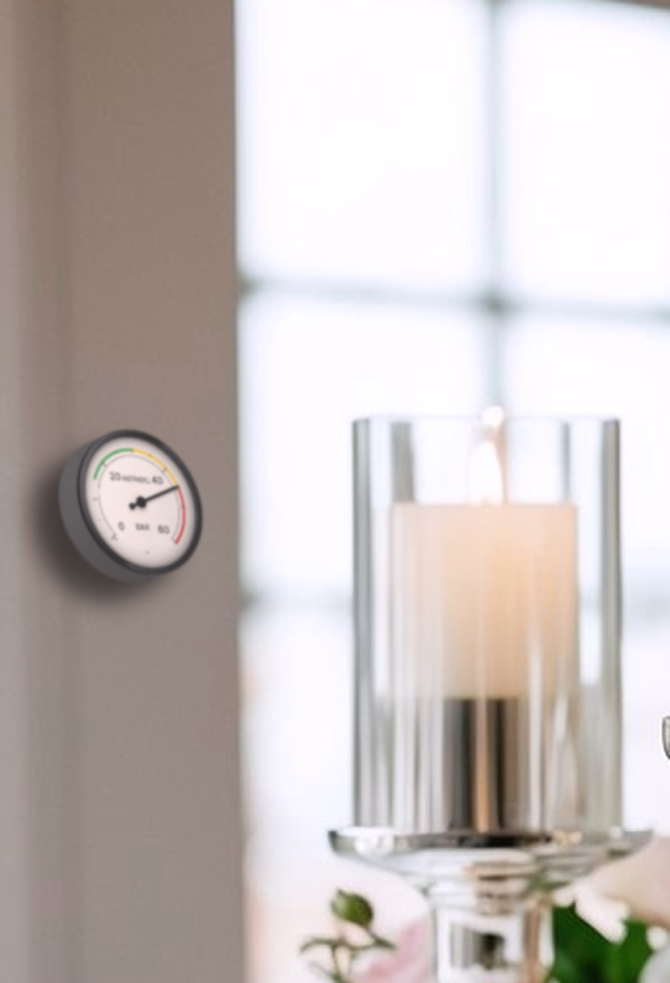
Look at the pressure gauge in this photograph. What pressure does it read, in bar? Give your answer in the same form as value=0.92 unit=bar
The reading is value=45 unit=bar
